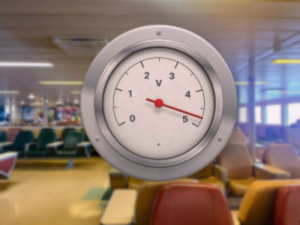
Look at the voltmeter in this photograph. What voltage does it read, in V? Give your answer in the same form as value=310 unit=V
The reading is value=4.75 unit=V
